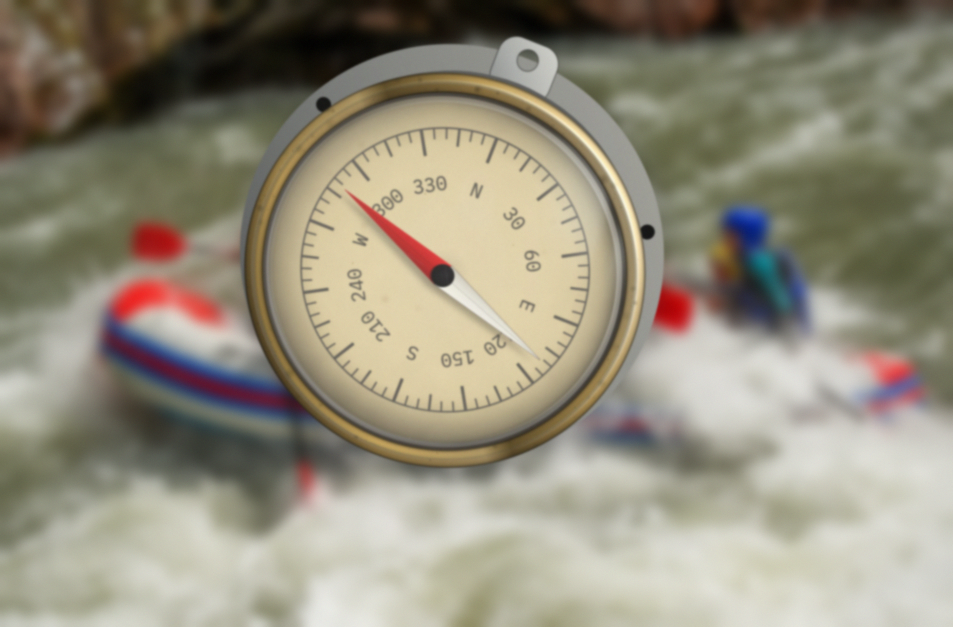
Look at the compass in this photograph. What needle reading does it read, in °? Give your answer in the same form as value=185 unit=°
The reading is value=290 unit=°
